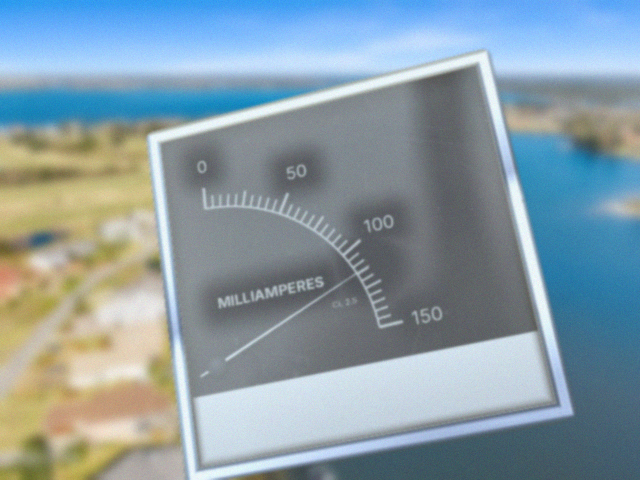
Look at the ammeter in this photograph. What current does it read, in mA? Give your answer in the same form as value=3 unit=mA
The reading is value=115 unit=mA
